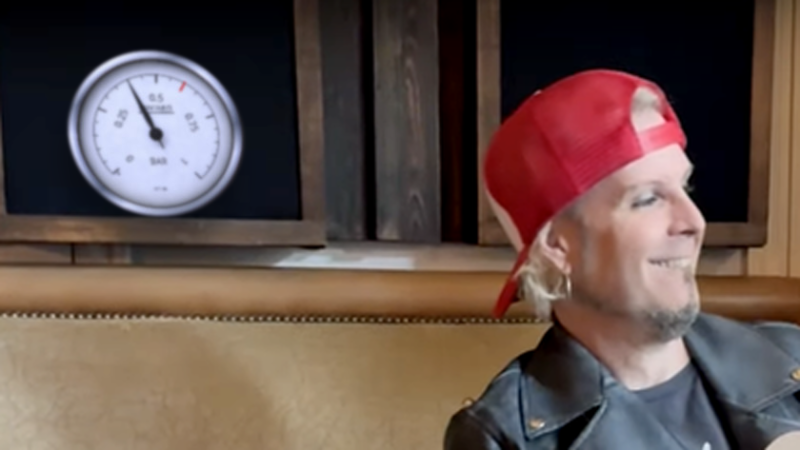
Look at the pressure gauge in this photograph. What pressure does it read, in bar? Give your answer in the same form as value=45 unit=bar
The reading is value=0.4 unit=bar
